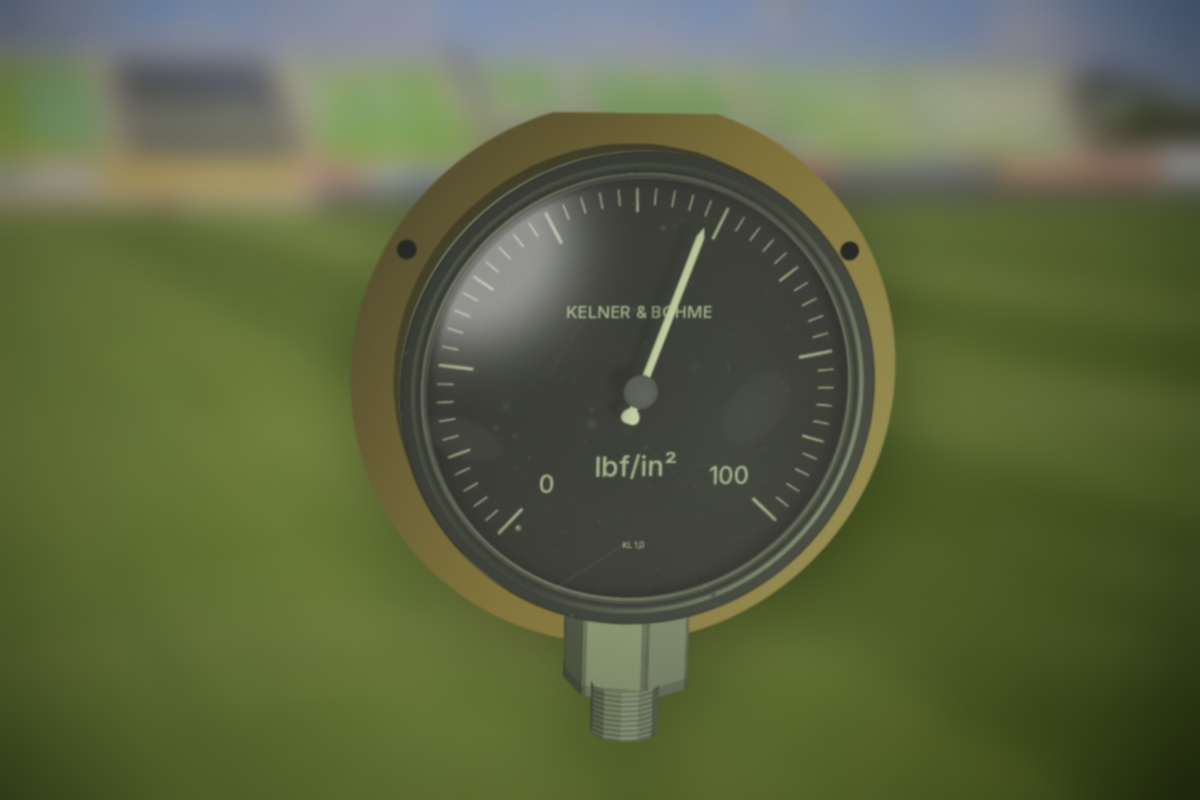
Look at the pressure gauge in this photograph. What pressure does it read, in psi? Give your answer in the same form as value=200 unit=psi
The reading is value=58 unit=psi
